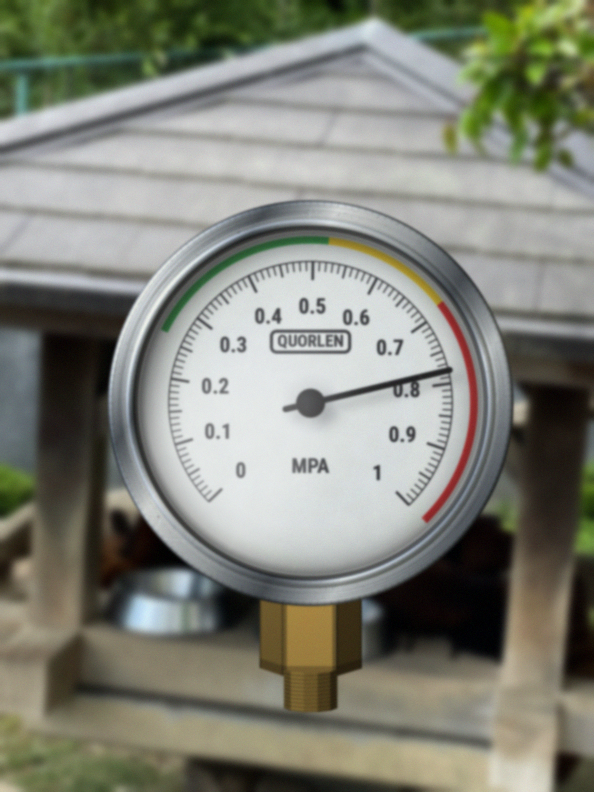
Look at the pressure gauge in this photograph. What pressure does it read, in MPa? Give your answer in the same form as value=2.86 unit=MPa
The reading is value=0.78 unit=MPa
